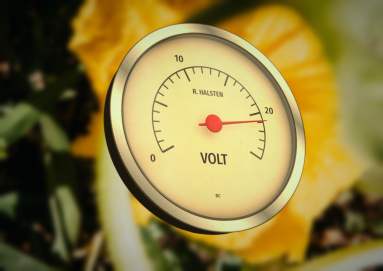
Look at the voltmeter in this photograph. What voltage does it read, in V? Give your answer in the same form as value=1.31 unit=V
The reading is value=21 unit=V
